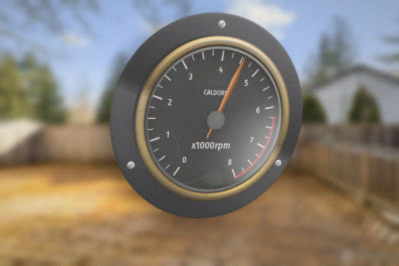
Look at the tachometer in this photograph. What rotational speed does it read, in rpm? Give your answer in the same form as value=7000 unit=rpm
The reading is value=4500 unit=rpm
